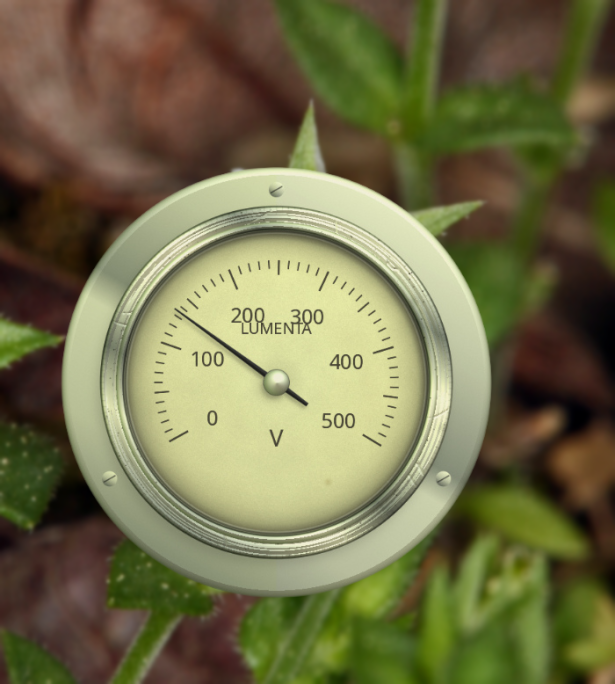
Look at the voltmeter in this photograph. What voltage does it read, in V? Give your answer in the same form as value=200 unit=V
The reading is value=135 unit=V
